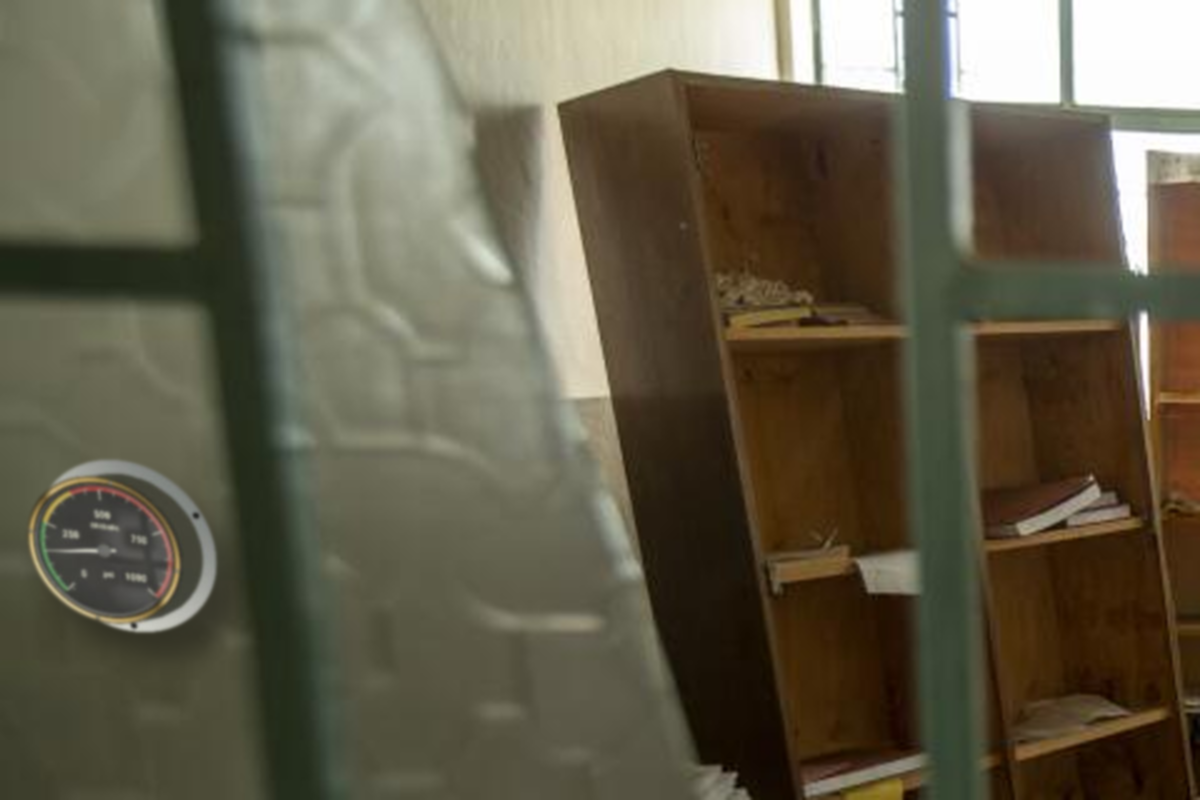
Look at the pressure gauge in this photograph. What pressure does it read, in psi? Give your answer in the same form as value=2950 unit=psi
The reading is value=150 unit=psi
